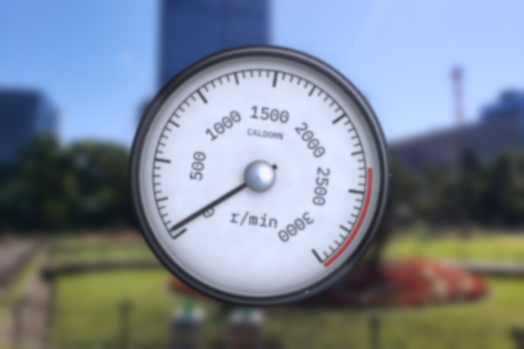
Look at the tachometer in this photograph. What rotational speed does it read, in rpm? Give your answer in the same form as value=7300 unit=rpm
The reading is value=50 unit=rpm
